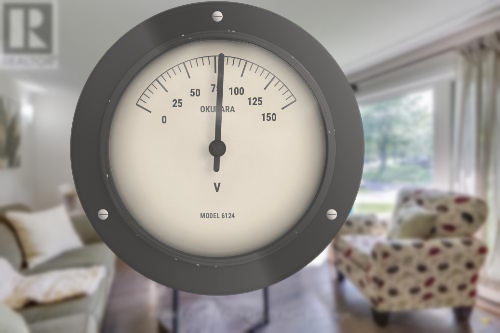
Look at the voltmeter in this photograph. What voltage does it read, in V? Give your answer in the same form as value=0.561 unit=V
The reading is value=80 unit=V
